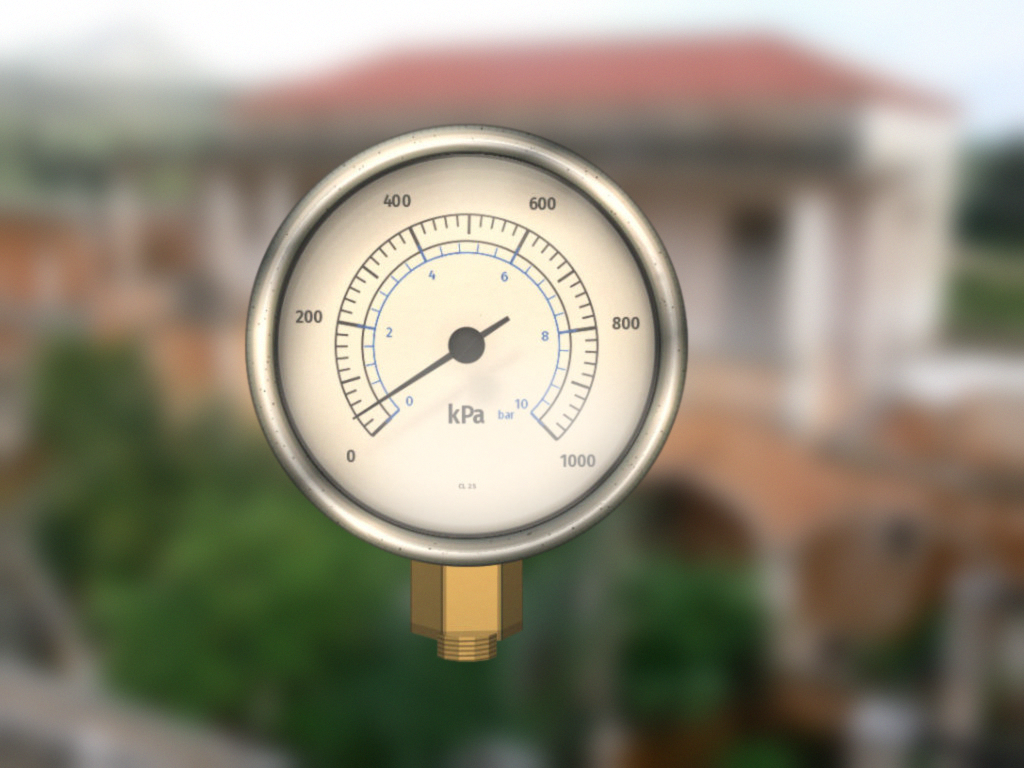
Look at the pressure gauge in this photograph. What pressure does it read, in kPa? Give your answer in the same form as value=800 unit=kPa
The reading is value=40 unit=kPa
